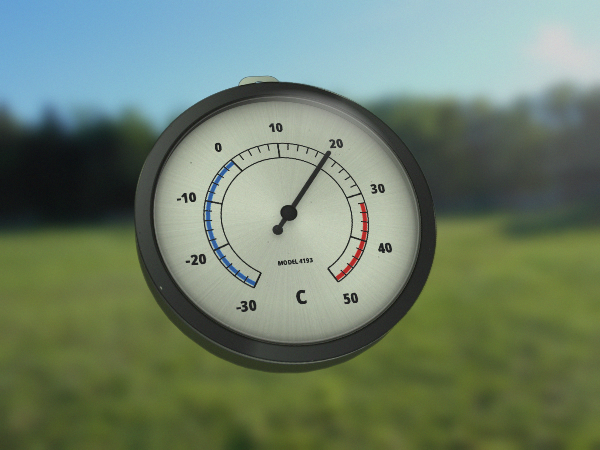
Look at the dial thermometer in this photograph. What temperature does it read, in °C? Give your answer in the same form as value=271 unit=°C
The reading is value=20 unit=°C
